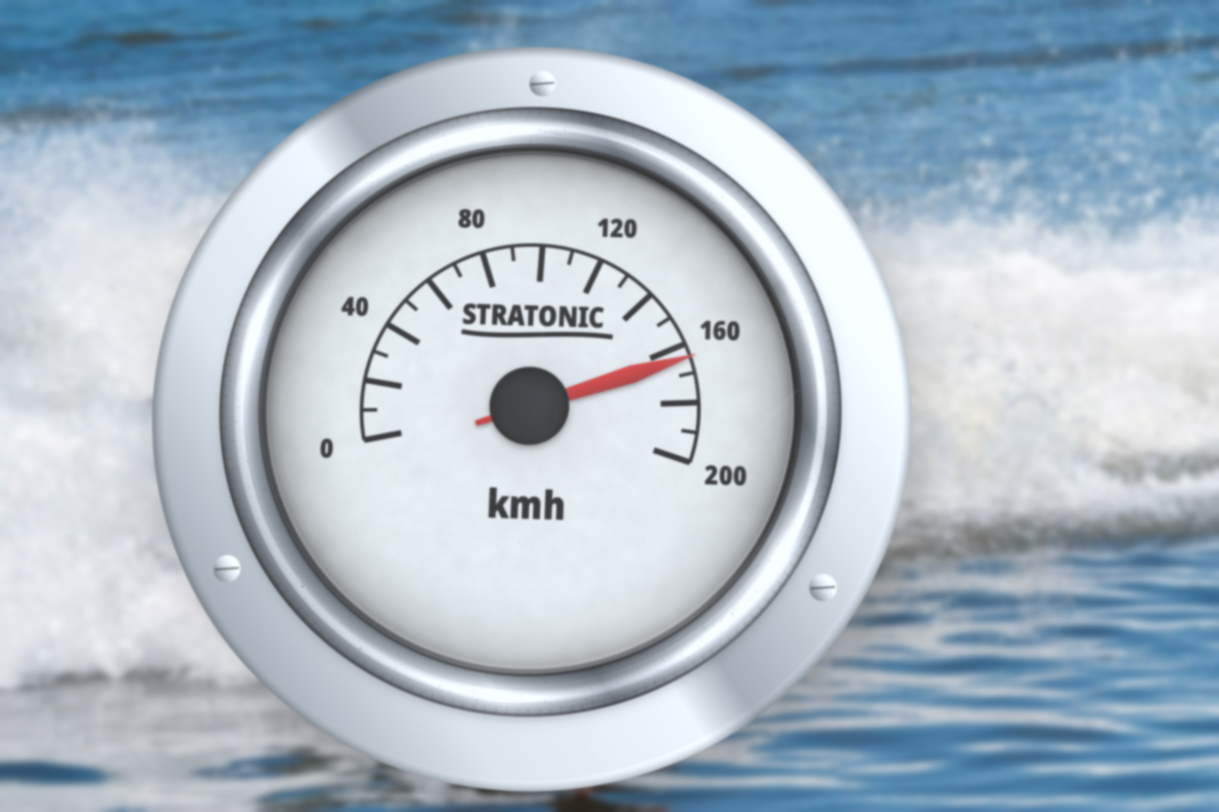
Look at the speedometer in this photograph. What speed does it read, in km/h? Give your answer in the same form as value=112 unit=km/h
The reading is value=165 unit=km/h
